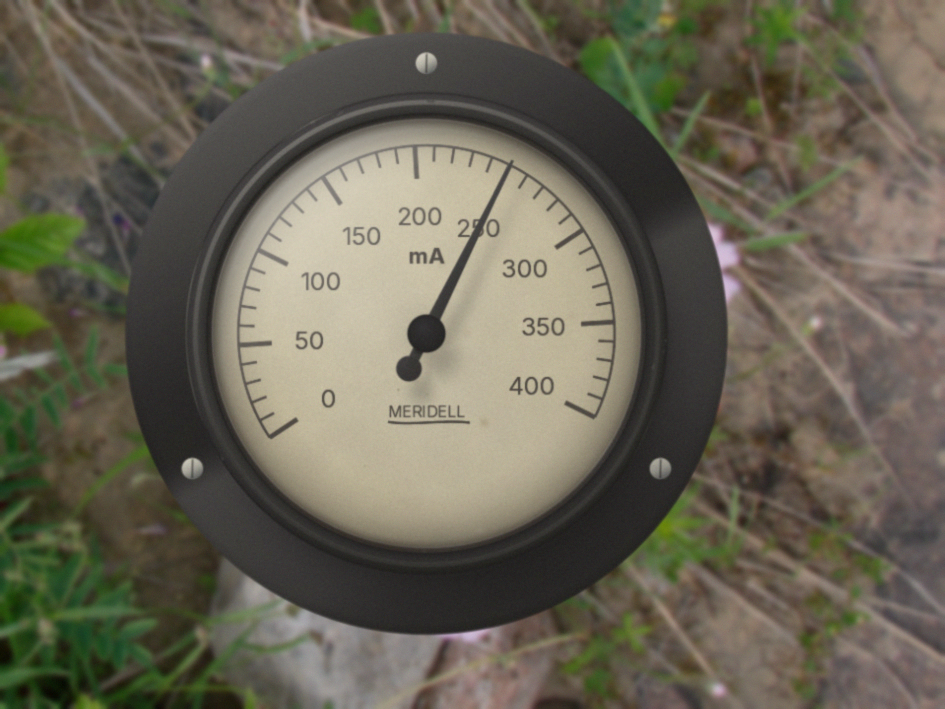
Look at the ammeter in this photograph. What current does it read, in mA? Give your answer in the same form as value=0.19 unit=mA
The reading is value=250 unit=mA
